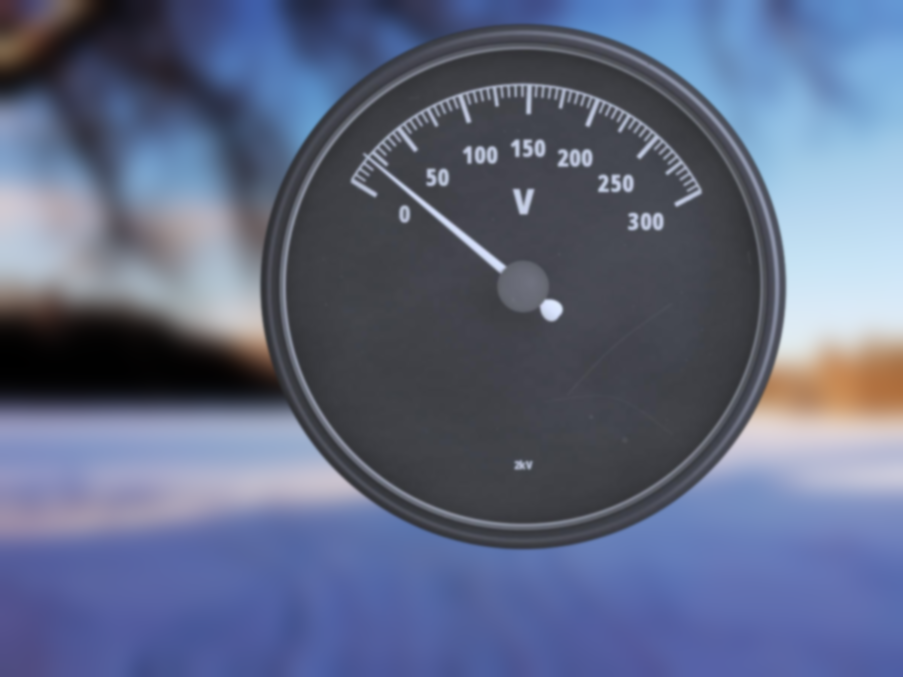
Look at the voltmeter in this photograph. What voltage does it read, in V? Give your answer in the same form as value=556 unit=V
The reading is value=20 unit=V
